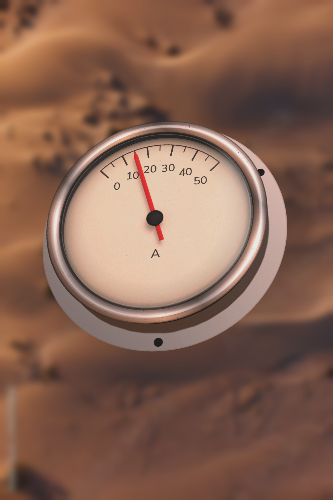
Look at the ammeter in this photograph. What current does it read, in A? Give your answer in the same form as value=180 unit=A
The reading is value=15 unit=A
